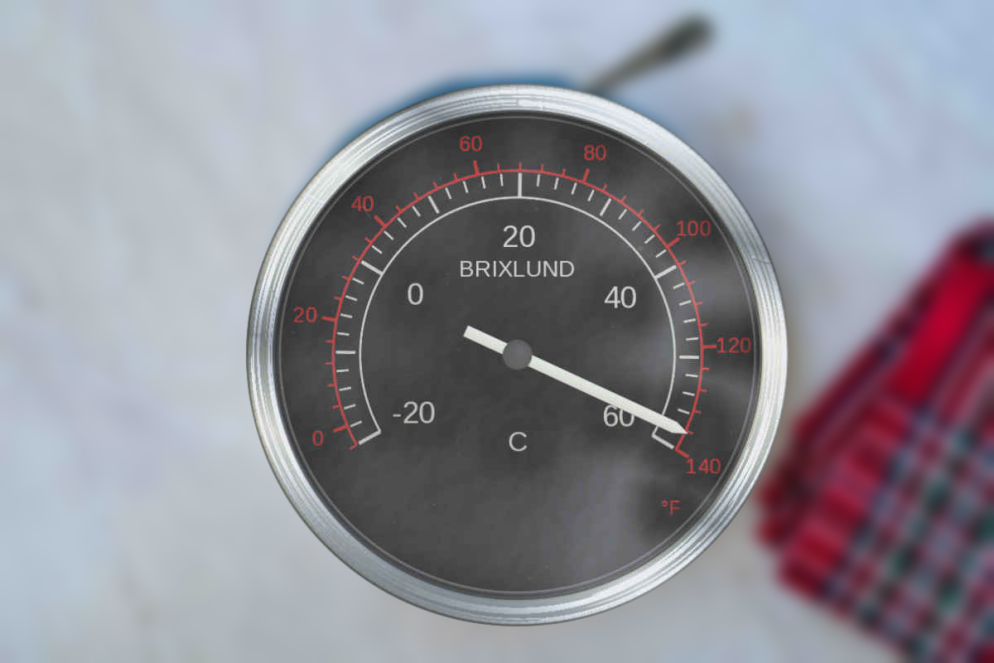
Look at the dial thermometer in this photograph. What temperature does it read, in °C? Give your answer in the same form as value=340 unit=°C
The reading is value=58 unit=°C
